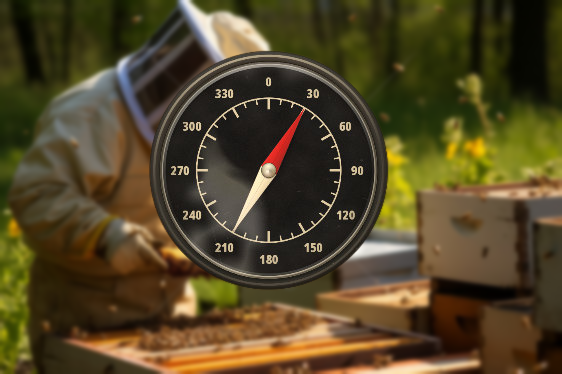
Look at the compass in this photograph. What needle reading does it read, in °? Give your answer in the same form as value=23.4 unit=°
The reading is value=30 unit=°
